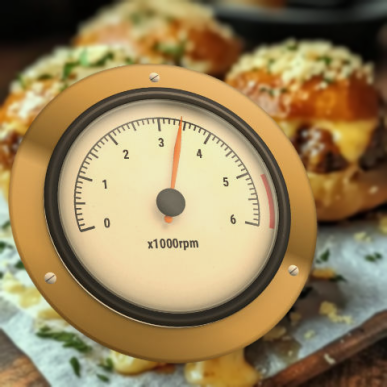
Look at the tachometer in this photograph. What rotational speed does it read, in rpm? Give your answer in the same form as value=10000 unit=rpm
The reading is value=3400 unit=rpm
